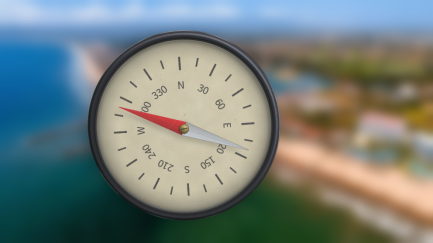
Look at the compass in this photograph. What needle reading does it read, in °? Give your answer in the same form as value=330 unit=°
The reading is value=292.5 unit=°
